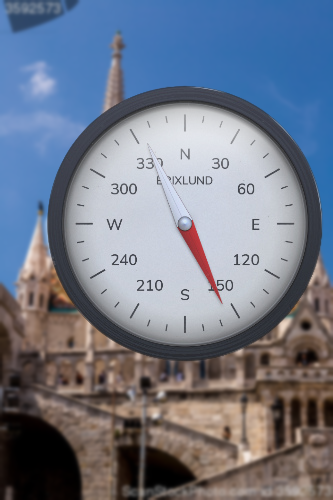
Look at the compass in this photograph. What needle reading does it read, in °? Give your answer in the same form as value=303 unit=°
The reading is value=155 unit=°
